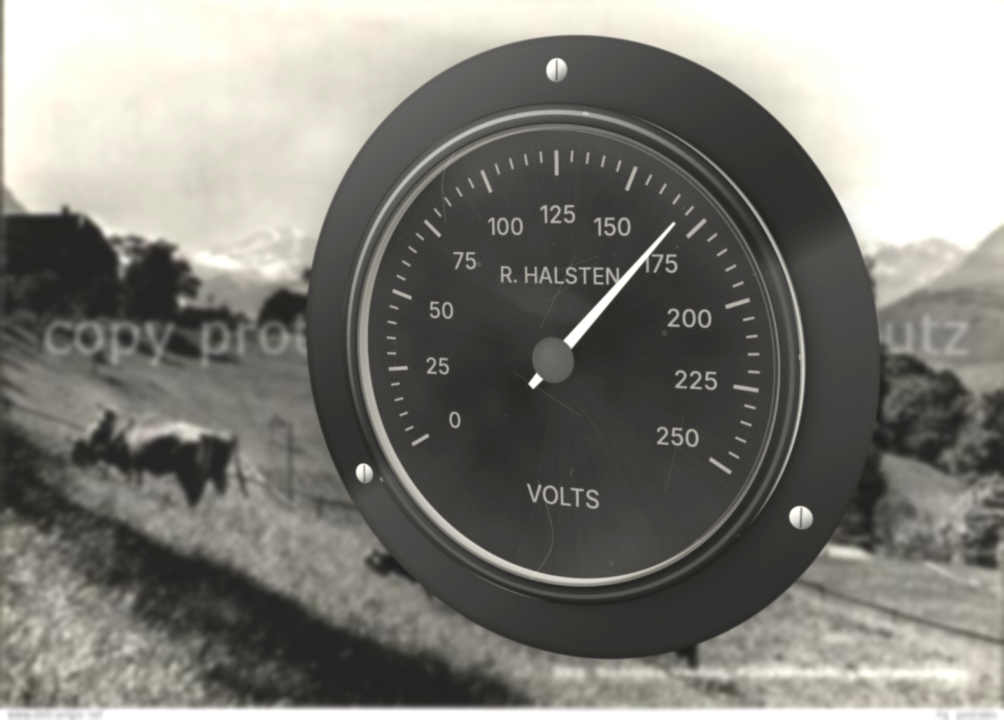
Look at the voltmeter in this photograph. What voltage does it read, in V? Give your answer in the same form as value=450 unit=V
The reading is value=170 unit=V
